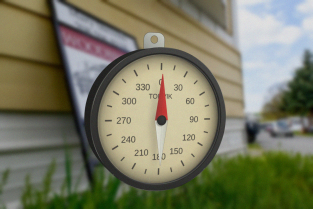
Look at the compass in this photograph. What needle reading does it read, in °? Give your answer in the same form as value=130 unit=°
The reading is value=0 unit=°
